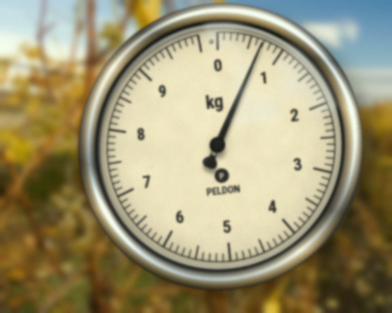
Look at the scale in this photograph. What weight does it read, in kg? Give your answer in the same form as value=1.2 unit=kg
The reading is value=0.7 unit=kg
